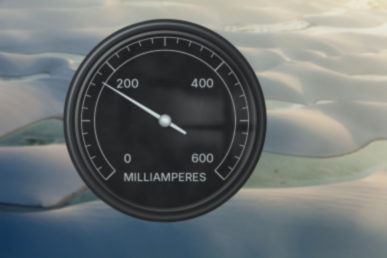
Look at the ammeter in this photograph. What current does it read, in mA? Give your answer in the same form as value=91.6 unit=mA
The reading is value=170 unit=mA
